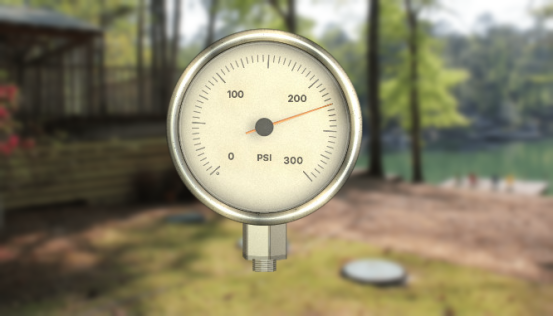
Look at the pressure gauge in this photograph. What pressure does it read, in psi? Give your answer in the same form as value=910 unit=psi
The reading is value=225 unit=psi
